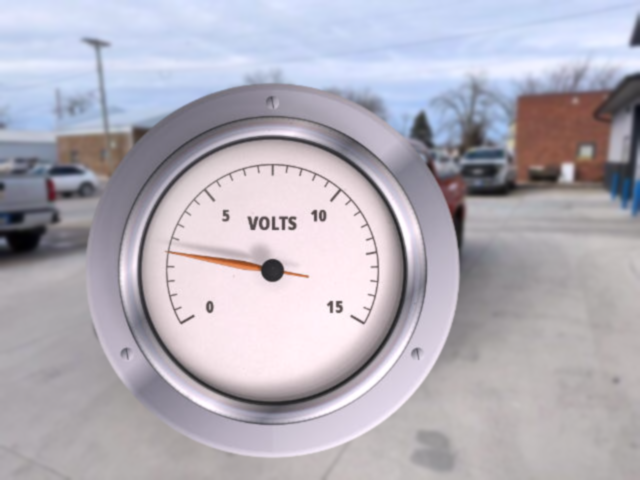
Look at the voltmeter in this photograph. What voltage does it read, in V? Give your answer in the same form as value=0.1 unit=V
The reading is value=2.5 unit=V
